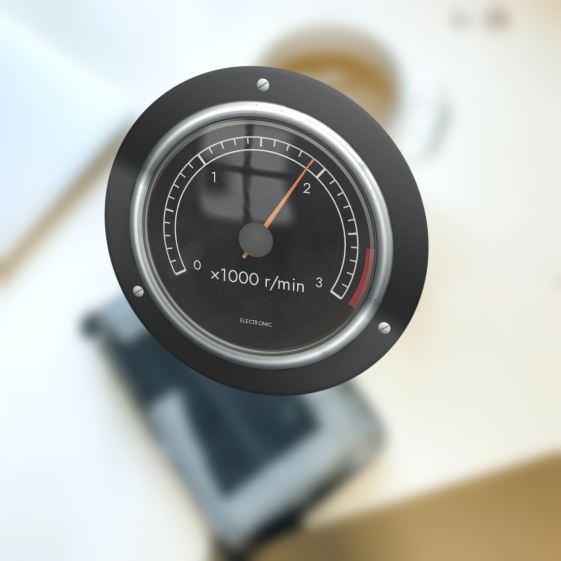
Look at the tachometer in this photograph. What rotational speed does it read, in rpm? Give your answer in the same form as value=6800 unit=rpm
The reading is value=1900 unit=rpm
